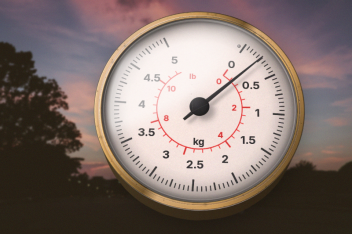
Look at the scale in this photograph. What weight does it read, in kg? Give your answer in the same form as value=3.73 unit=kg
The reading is value=0.25 unit=kg
